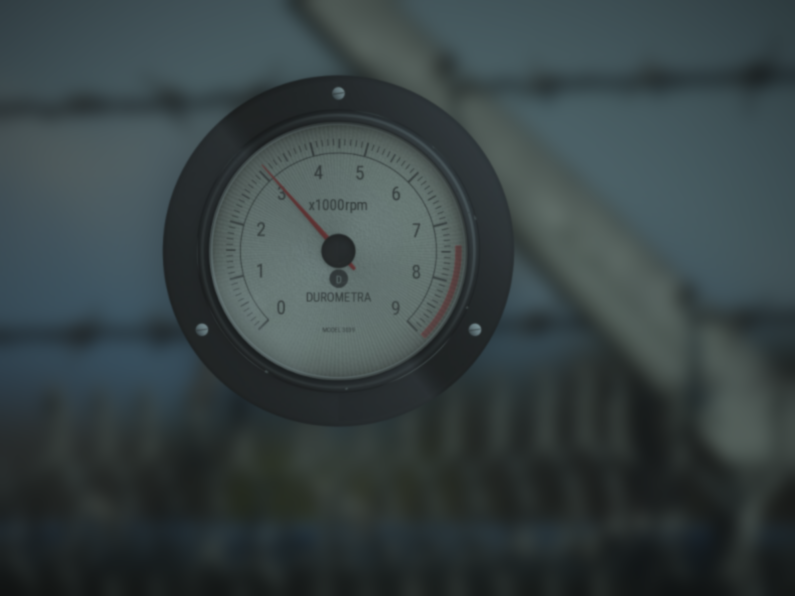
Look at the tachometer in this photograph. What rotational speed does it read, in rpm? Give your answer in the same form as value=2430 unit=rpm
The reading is value=3100 unit=rpm
